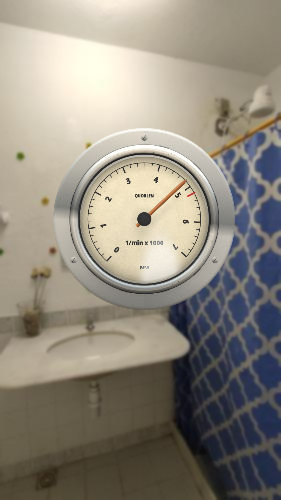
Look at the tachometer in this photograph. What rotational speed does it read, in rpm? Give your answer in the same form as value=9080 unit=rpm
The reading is value=4800 unit=rpm
